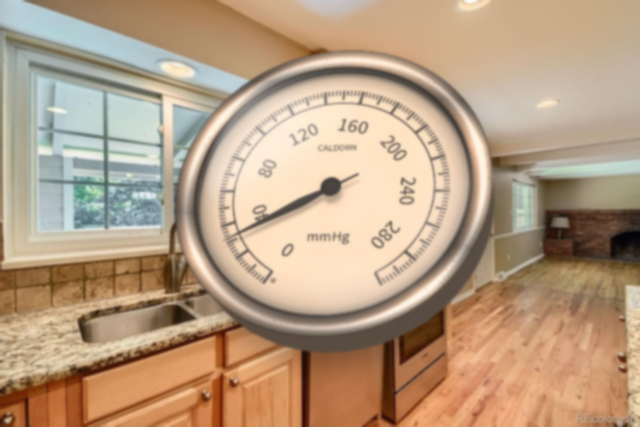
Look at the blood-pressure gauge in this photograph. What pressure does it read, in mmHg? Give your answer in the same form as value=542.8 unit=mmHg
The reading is value=30 unit=mmHg
